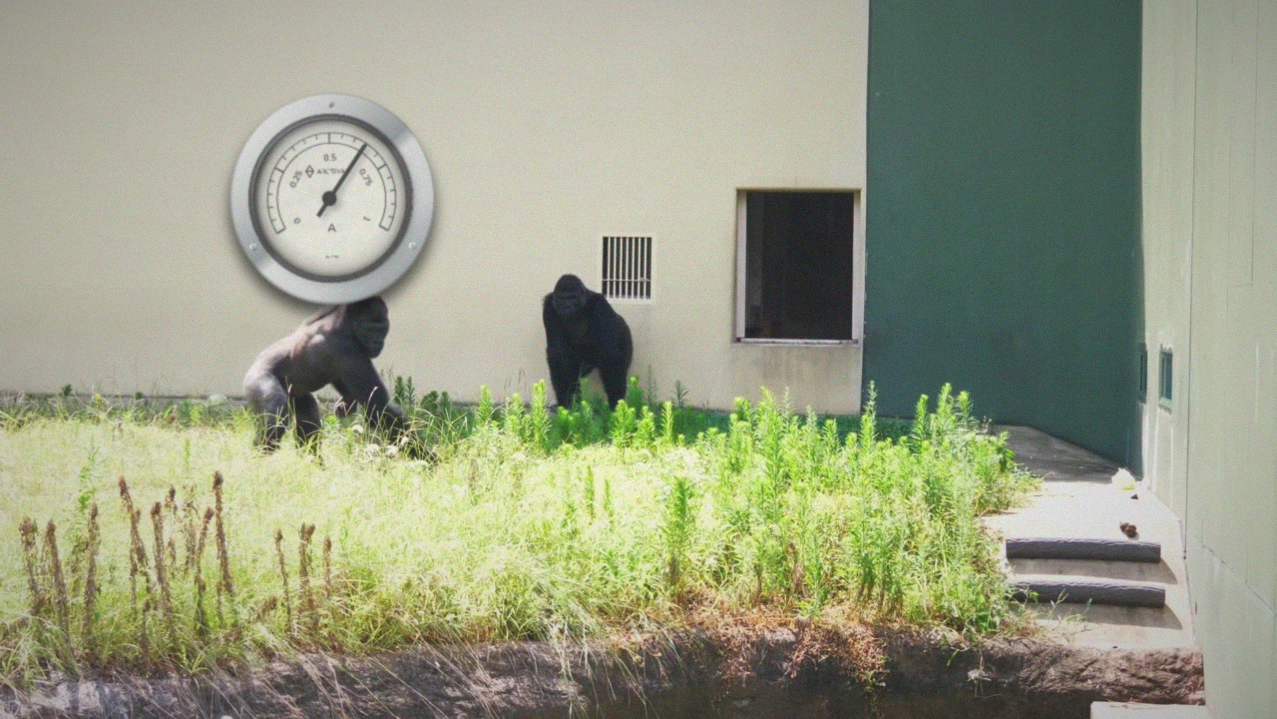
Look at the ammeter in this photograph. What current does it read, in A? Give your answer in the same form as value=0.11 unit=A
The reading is value=0.65 unit=A
